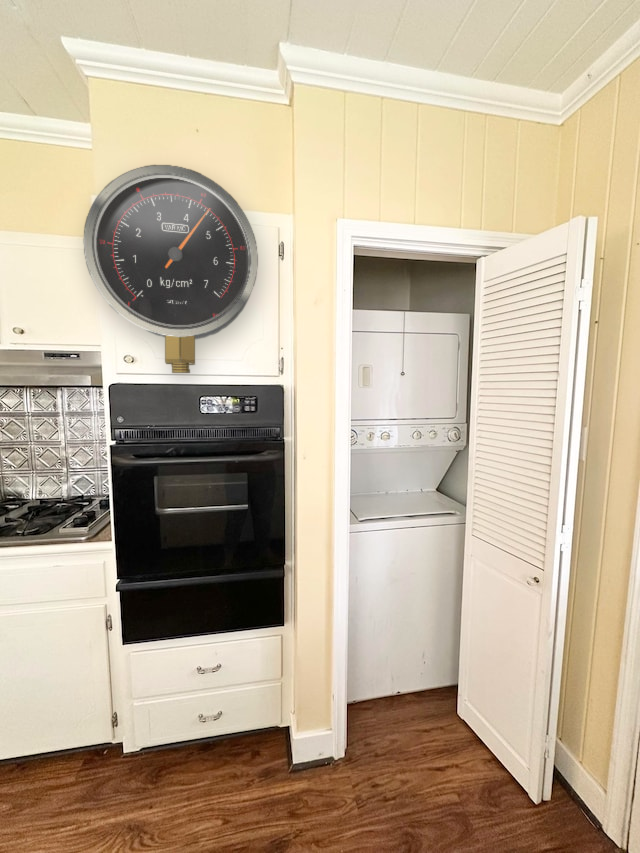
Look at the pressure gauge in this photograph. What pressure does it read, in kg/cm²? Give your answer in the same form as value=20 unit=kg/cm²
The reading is value=4.5 unit=kg/cm²
